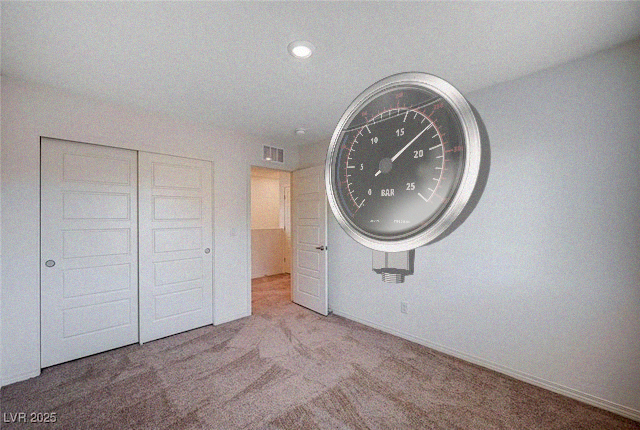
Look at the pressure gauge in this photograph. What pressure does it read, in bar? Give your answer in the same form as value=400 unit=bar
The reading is value=18 unit=bar
